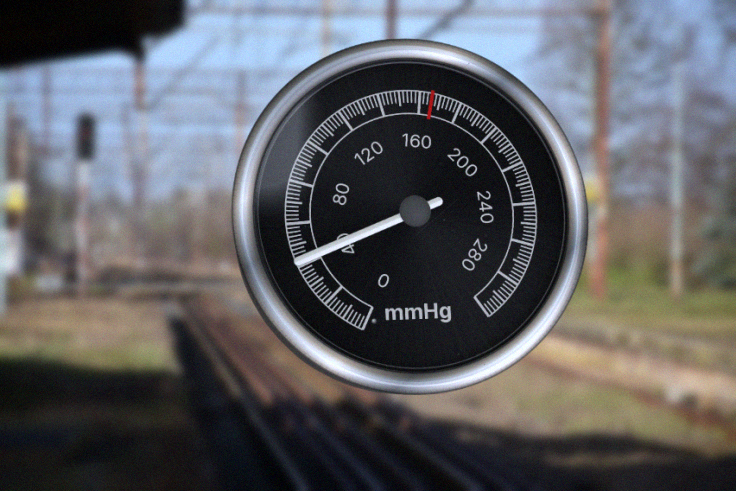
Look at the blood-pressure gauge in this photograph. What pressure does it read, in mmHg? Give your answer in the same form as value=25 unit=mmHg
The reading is value=42 unit=mmHg
